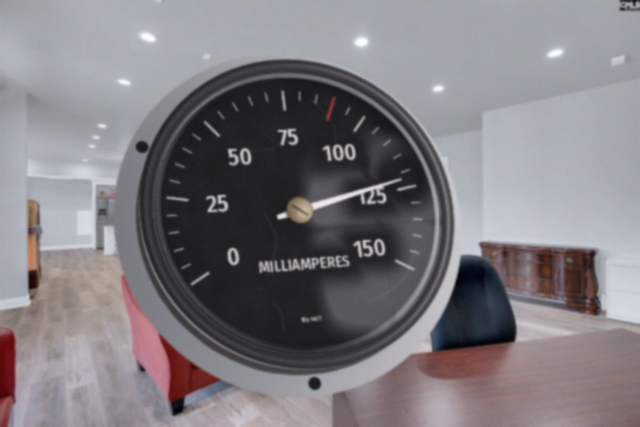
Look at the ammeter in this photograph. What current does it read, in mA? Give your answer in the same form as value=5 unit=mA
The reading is value=122.5 unit=mA
